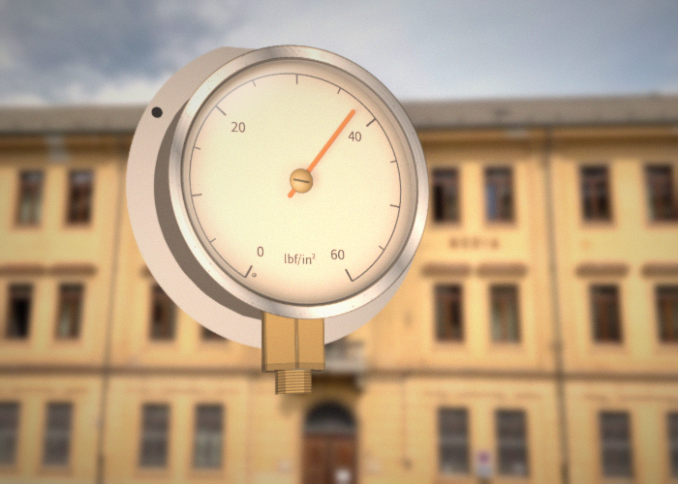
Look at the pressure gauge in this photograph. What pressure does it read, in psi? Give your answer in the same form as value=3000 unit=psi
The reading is value=37.5 unit=psi
